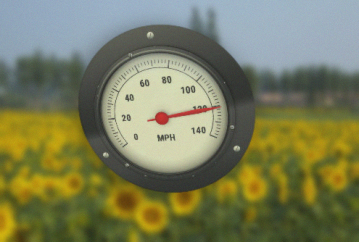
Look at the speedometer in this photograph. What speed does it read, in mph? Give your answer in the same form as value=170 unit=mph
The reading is value=120 unit=mph
